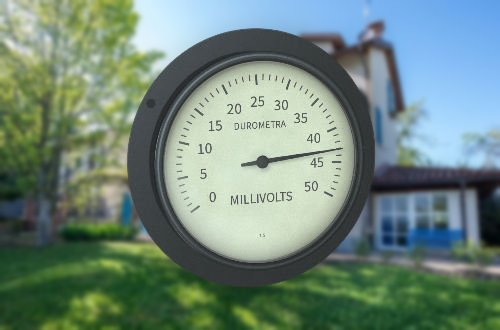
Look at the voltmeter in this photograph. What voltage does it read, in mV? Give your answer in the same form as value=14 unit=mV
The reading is value=43 unit=mV
